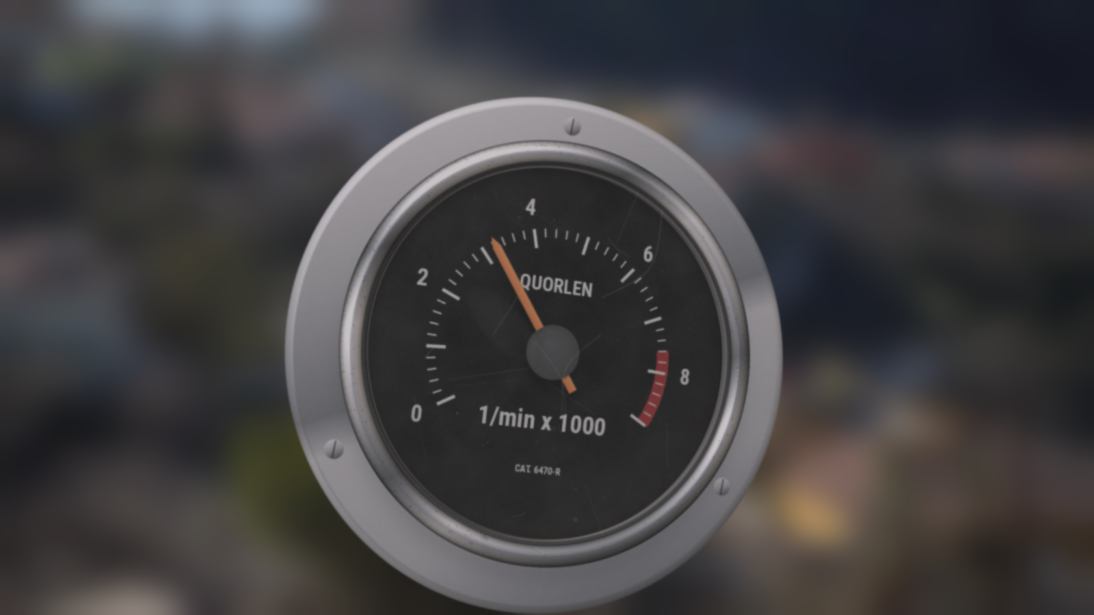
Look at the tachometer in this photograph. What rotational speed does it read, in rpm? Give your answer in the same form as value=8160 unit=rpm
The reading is value=3200 unit=rpm
